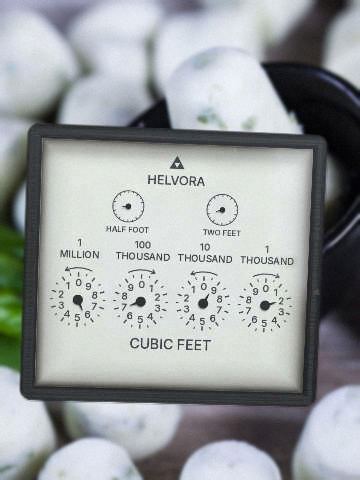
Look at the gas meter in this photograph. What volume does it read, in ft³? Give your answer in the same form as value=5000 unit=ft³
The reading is value=569200 unit=ft³
